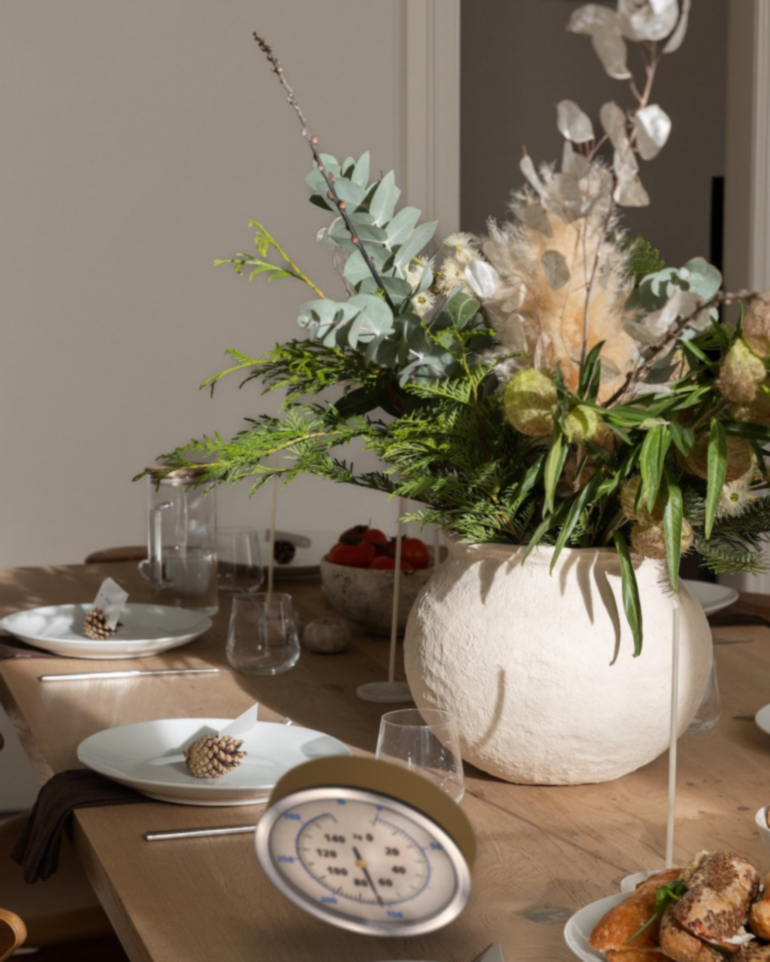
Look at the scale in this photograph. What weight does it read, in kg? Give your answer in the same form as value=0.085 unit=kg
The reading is value=70 unit=kg
